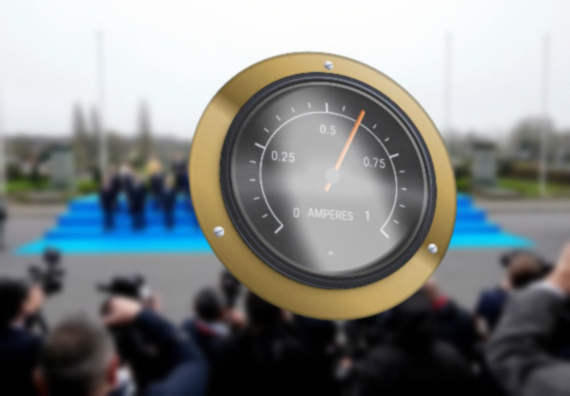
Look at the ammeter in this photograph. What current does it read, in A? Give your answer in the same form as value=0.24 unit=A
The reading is value=0.6 unit=A
